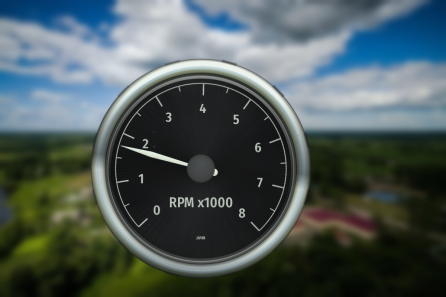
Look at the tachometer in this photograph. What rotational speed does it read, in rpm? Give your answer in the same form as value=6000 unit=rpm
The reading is value=1750 unit=rpm
